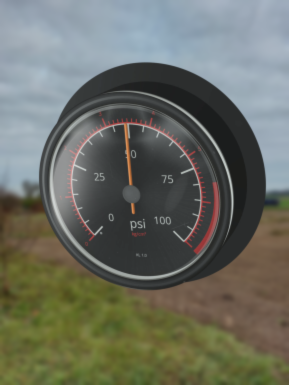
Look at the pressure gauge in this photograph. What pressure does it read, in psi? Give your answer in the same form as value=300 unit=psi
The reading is value=50 unit=psi
